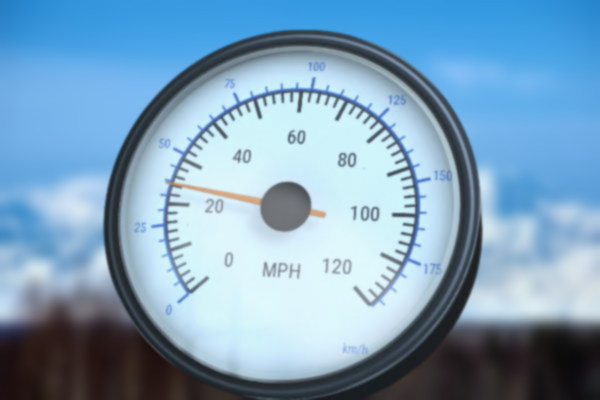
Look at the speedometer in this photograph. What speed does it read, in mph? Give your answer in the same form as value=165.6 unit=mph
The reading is value=24 unit=mph
